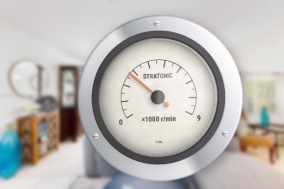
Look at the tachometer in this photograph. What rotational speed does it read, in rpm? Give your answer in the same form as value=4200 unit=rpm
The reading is value=2750 unit=rpm
